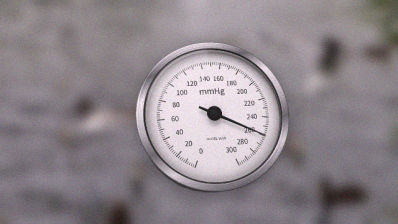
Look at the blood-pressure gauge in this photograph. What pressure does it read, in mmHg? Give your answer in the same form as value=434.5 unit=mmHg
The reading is value=260 unit=mmHg
